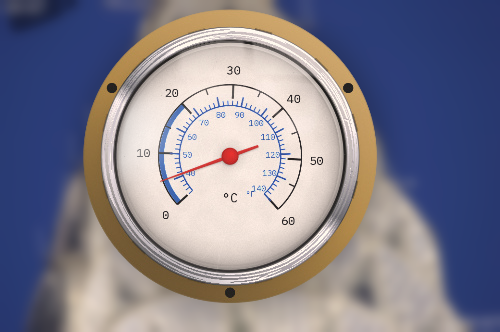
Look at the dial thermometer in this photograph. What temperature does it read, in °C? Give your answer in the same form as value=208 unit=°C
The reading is value=5 unit=°C
